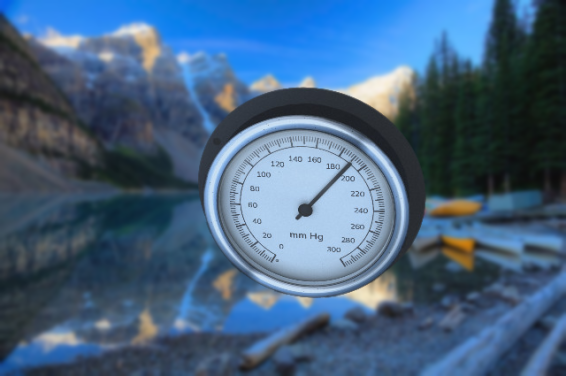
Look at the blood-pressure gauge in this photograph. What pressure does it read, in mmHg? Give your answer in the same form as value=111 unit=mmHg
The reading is value=190 unit=mmHg
